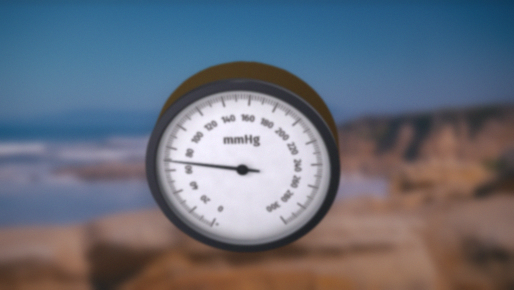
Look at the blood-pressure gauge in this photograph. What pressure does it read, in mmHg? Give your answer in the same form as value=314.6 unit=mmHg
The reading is value=70 unit=mmHg
